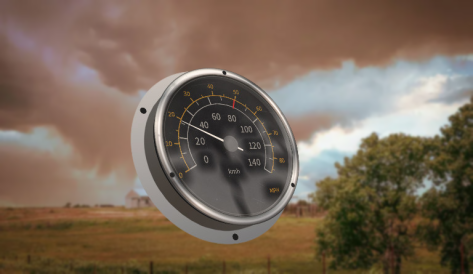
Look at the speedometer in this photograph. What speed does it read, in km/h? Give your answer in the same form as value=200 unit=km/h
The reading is value=30 unit=km/h
